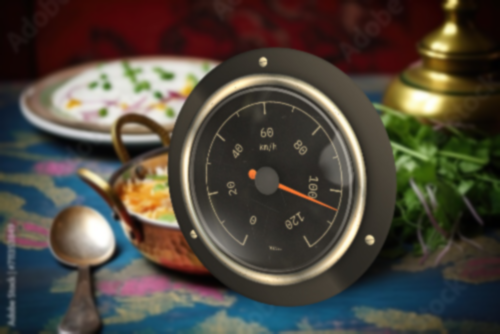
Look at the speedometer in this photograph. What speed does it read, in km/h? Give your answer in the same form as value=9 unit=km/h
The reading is value=105 unit=km/h
